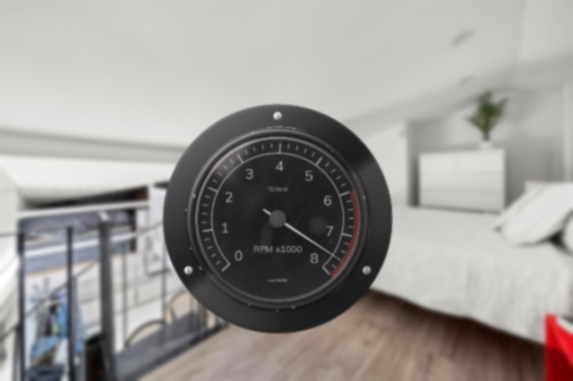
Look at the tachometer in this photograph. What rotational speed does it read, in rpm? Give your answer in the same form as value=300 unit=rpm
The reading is value=7600 unit=rpm
